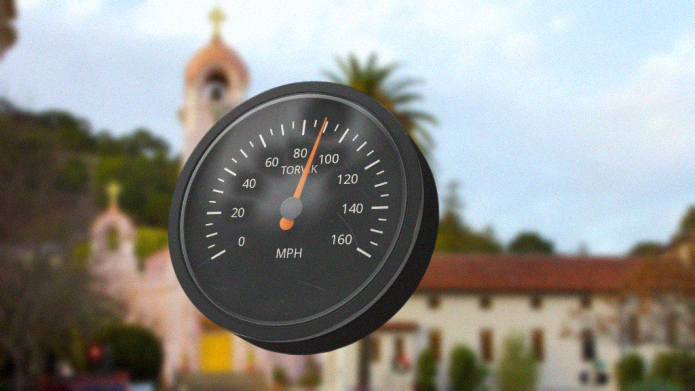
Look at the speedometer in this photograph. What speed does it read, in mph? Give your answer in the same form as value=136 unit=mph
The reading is value=90 unit=mph
